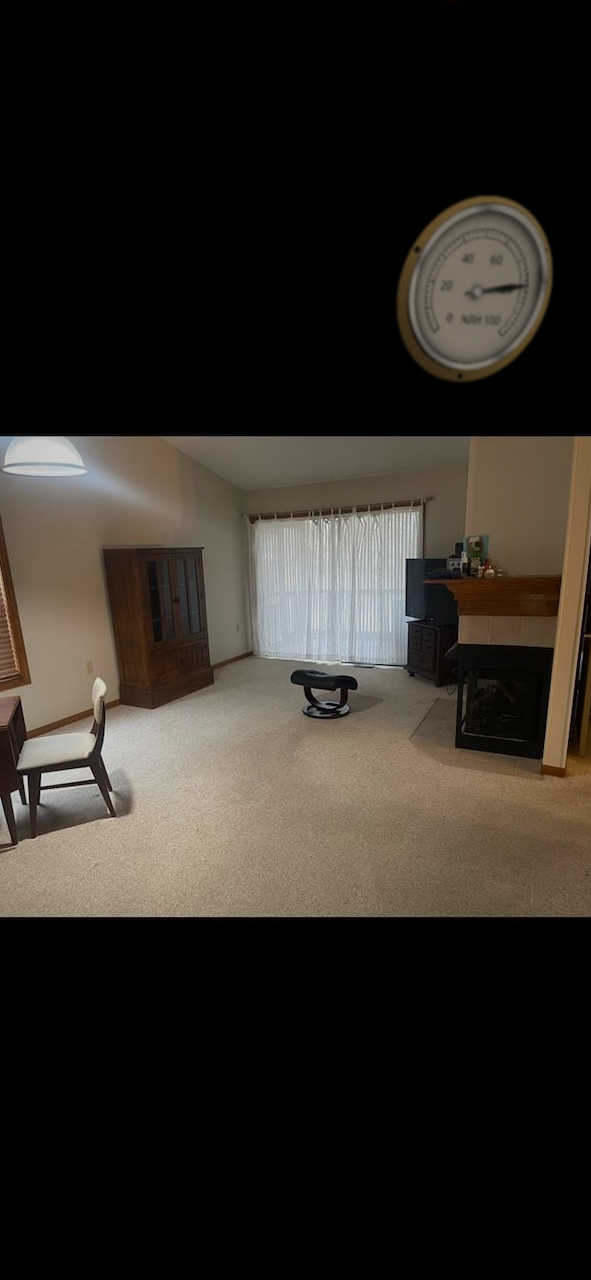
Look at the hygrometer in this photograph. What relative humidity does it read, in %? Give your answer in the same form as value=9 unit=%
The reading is value=80 unit=%
